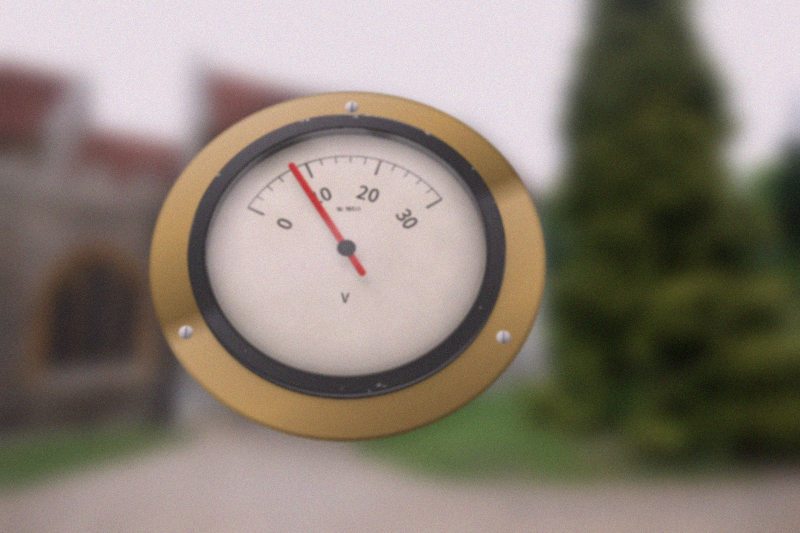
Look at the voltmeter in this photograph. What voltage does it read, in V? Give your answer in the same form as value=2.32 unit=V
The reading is value=8 unit=V
